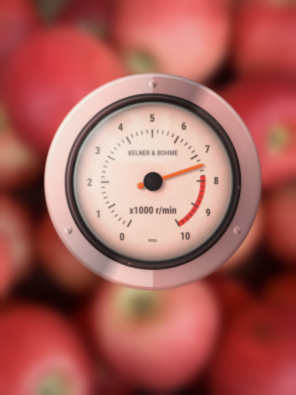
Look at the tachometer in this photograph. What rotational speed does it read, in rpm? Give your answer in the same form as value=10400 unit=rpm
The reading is value=7400 unit=rpm
